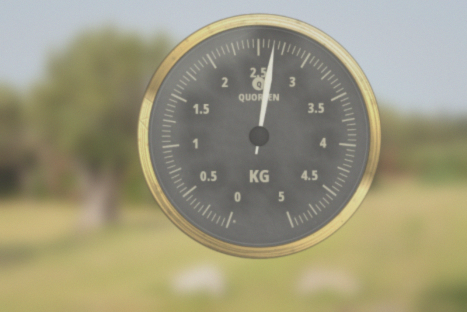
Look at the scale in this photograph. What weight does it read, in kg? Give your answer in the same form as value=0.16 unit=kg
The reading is value=2.65 unit=kg
